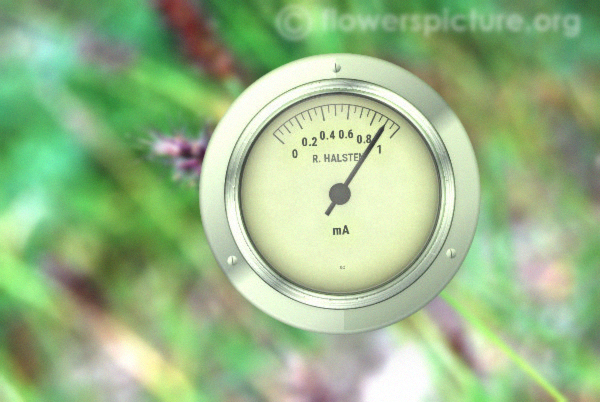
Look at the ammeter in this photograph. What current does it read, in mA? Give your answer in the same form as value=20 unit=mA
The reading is value=0.9 unit=mA
